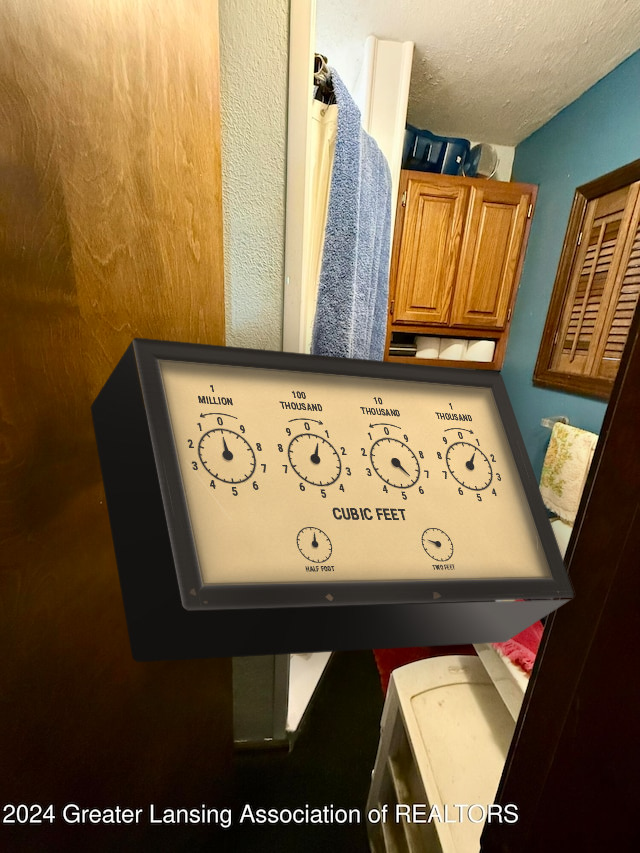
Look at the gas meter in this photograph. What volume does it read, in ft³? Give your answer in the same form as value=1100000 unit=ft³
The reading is value=6100 unit=ft³
